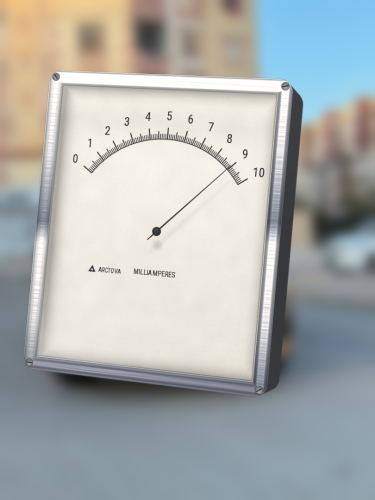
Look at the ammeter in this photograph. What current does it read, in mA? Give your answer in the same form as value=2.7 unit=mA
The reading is value=9 unit=mA
